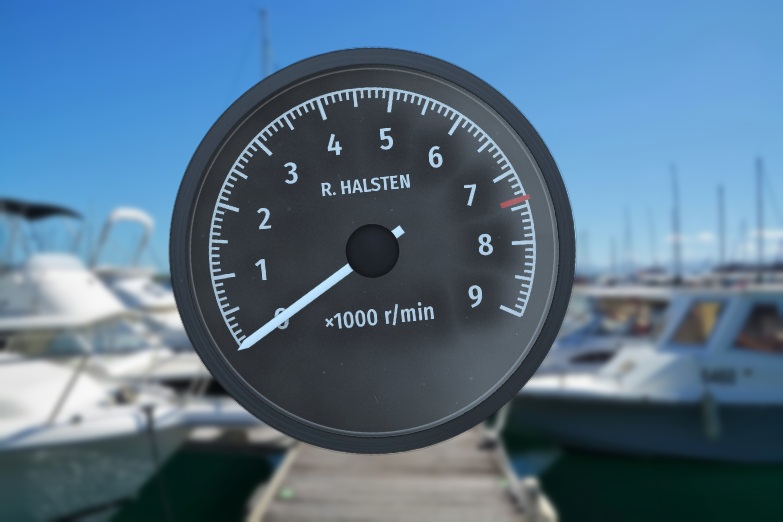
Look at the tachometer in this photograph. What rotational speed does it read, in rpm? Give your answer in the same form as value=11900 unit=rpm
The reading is value=0 unit=rpm
